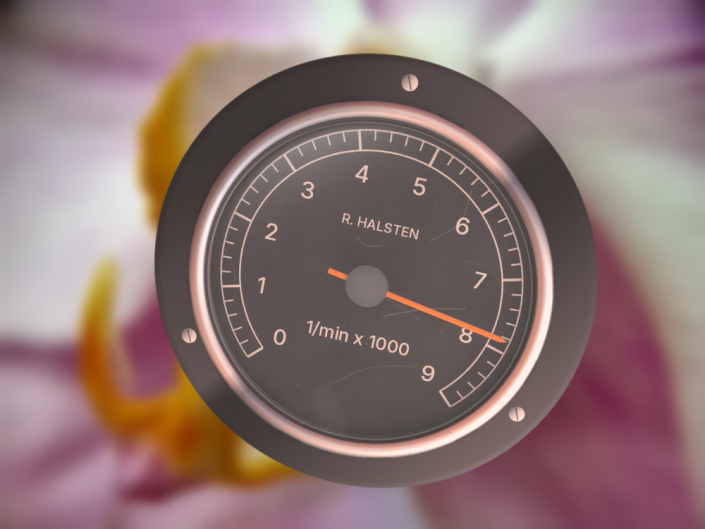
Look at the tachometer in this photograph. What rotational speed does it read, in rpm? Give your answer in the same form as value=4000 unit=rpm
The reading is value=7800 unit=rpm
